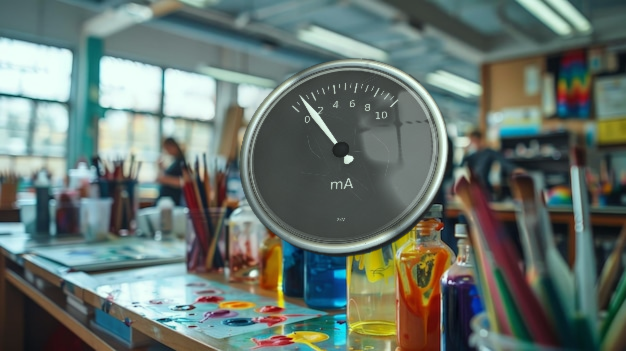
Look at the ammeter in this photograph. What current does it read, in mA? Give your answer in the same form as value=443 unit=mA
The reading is value=1 unit=mA
